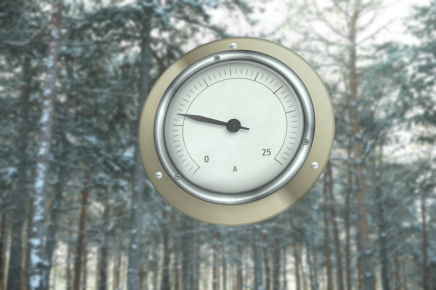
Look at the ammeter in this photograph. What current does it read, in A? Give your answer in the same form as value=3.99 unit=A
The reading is value=6 unit=A
